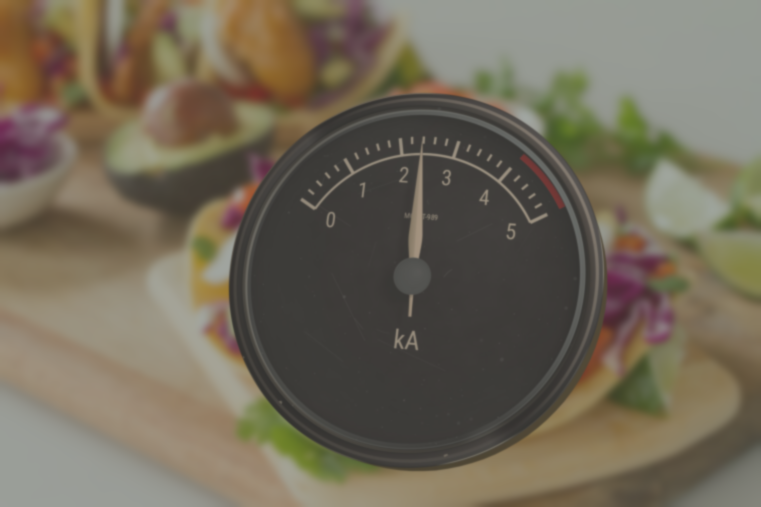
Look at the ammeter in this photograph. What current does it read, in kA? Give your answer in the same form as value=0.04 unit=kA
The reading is value=2.4 unit=kA
